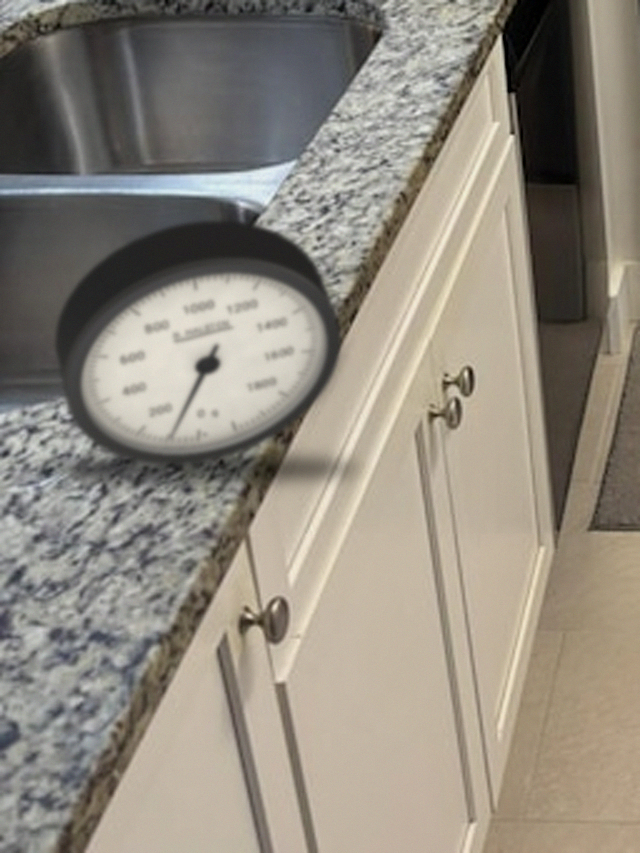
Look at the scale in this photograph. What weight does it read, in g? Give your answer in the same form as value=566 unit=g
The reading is value=100 unit=g
